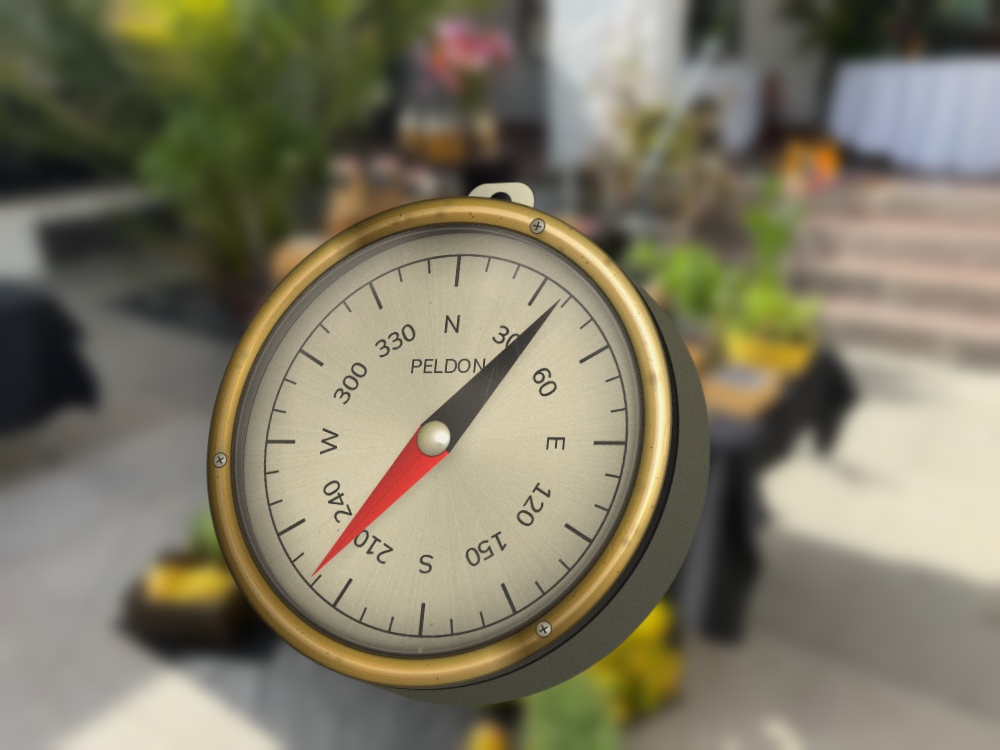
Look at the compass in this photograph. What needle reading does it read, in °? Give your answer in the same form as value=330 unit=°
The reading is value=220 unit=°
